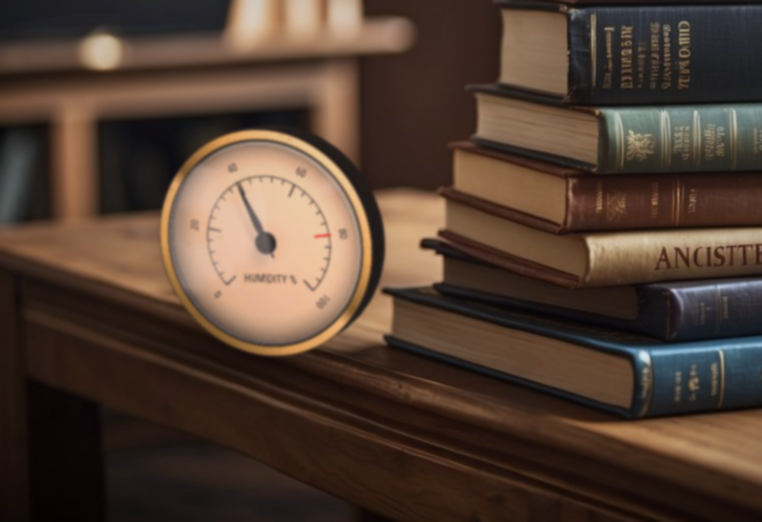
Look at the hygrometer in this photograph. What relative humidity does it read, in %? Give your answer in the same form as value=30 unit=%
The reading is value=40 unit=%
